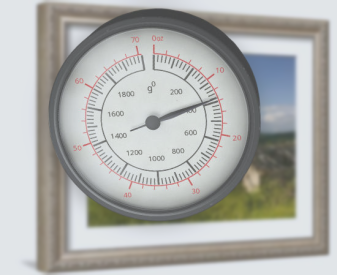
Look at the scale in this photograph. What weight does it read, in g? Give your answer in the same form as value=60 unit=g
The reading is value=380 unit=g
